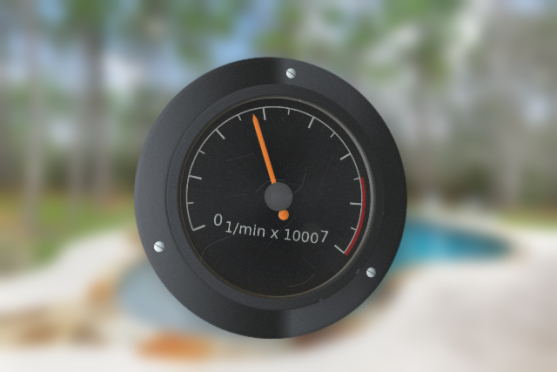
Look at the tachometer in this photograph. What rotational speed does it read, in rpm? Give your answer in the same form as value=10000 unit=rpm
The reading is value=2750 unit=rpm
